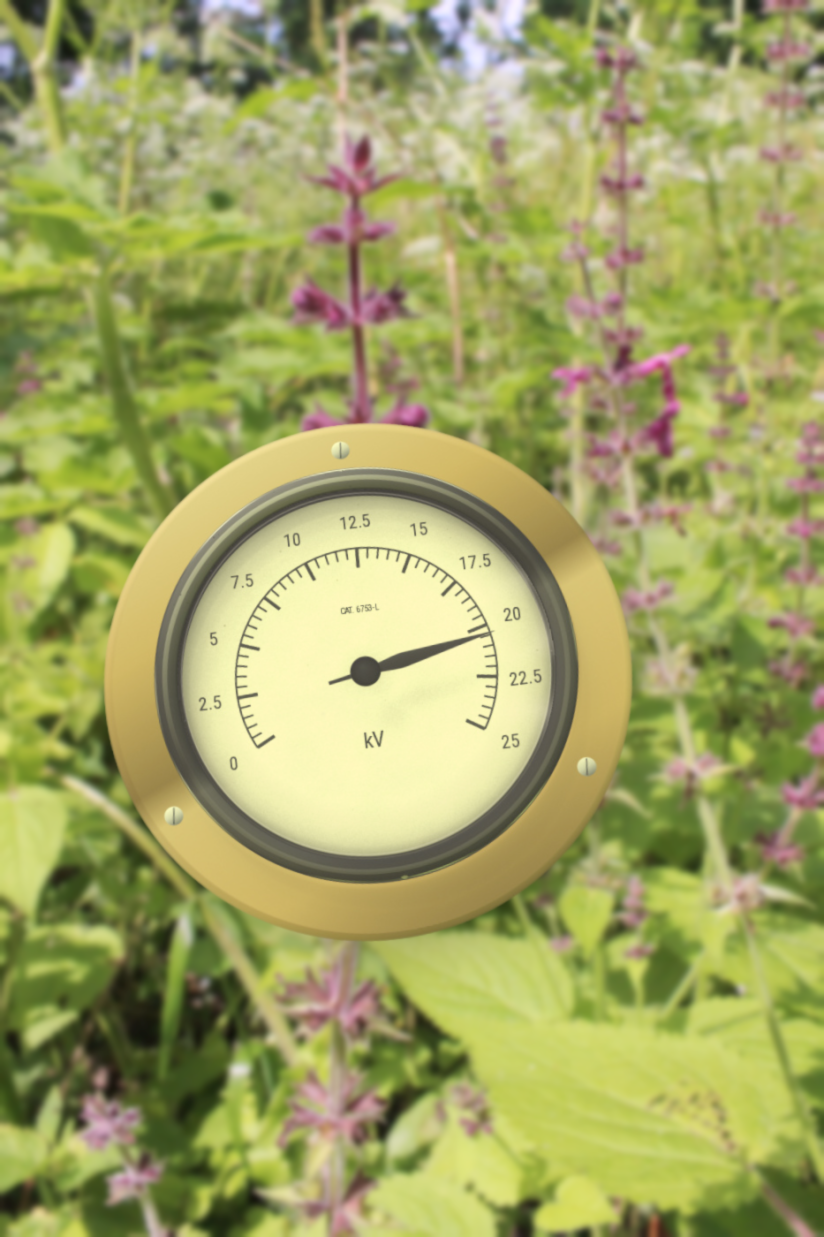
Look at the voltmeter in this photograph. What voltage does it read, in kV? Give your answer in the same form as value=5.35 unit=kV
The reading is value=20.5 unit=kV
